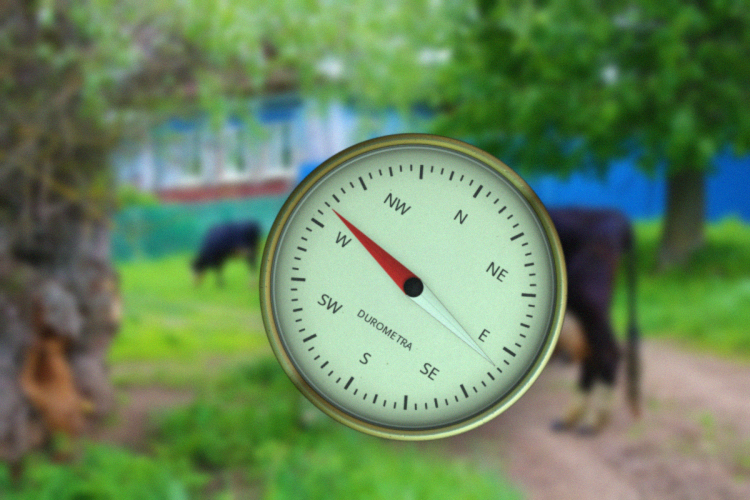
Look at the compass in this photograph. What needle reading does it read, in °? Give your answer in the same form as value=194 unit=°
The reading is value=280 unit=°
